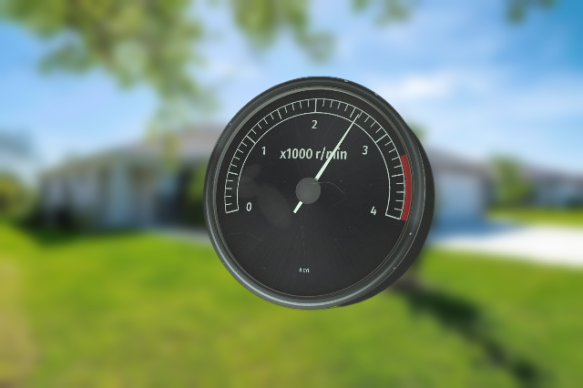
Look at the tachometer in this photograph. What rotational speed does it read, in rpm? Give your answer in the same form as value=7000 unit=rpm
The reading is value=2600 unit=rpm
